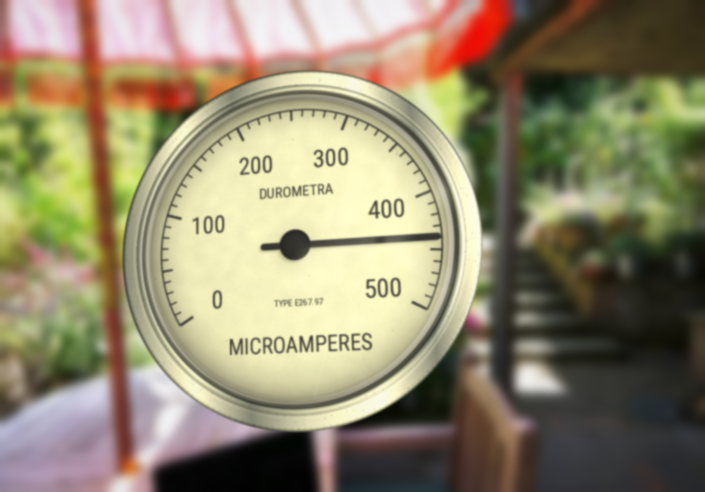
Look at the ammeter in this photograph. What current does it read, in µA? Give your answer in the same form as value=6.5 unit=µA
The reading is value=440 unit=µA
